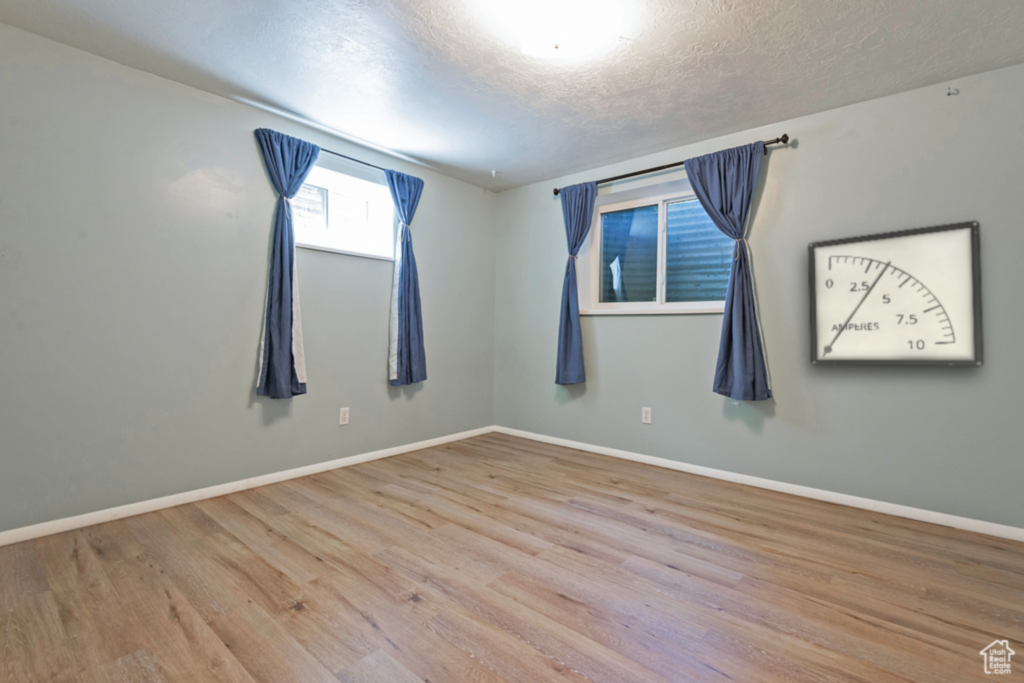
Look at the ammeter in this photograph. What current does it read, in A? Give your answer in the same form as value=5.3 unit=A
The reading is value=3.5 unit=A
